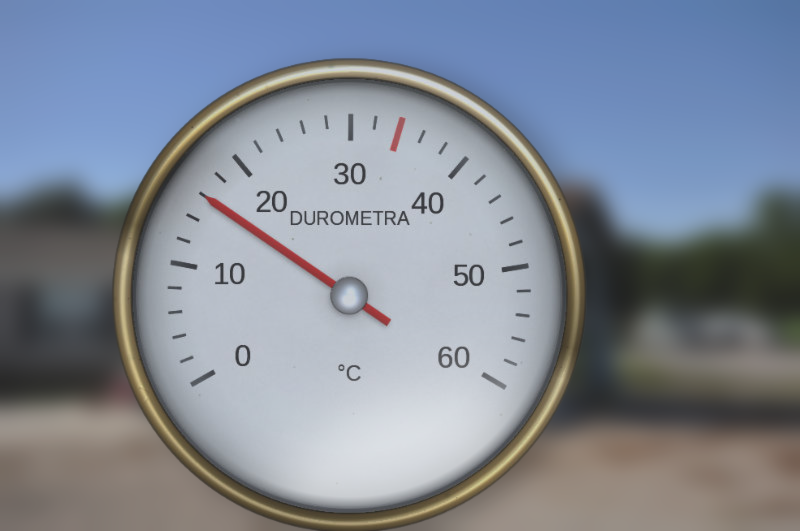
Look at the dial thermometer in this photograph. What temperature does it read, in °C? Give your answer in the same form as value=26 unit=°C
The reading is value=16 unit=°C
